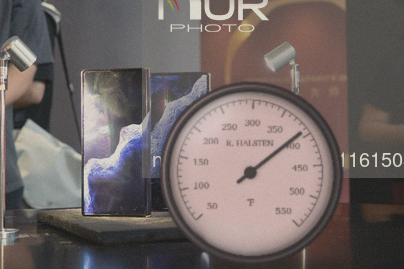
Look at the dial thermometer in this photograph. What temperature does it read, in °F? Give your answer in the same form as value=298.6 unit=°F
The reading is value=390 unit=°F
